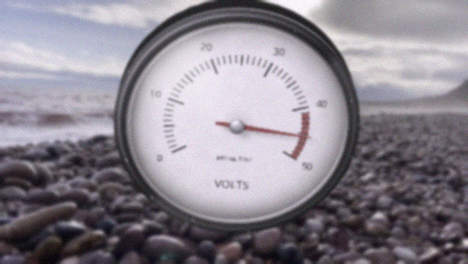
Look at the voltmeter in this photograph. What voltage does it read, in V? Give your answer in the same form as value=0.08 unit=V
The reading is value=45 unit=V
